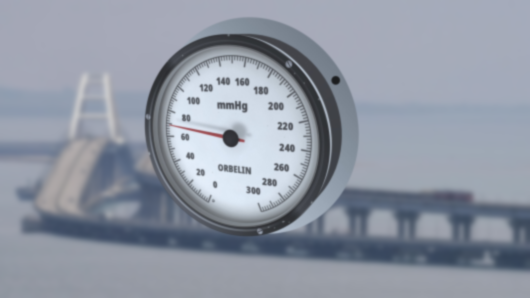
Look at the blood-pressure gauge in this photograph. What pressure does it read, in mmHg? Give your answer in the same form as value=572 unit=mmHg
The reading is value=70 unit=mmHg
